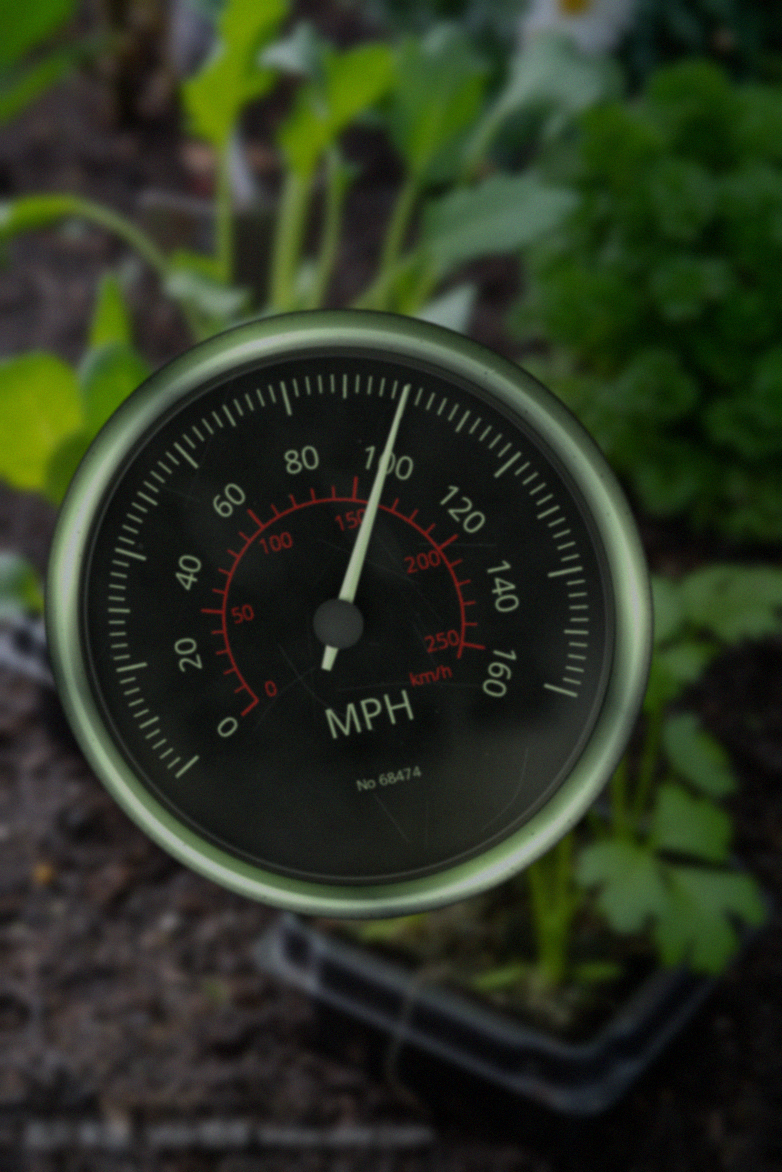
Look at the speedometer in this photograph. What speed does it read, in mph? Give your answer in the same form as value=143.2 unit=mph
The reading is value=100 unit=mph
